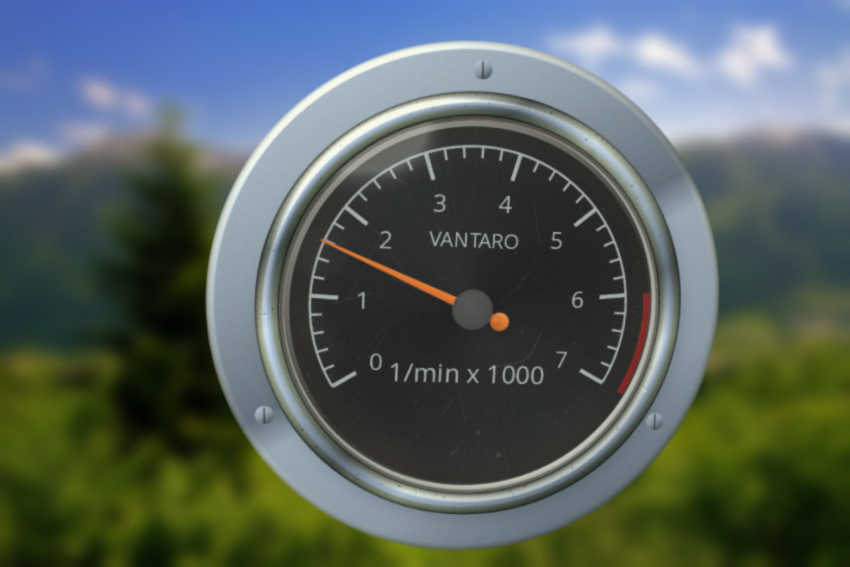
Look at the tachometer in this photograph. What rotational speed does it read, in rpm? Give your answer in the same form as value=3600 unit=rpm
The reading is value=1600 unit=rpm
